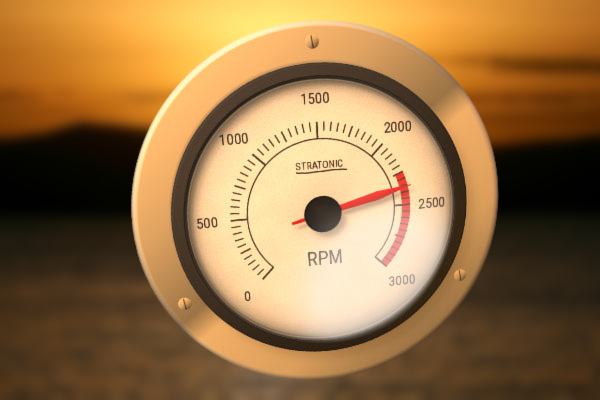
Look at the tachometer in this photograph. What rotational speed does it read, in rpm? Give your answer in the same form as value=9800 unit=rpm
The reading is value=2350 unit=rpm
